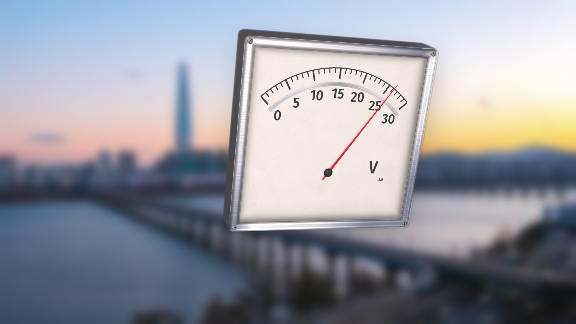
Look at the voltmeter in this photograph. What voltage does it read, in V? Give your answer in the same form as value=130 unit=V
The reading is value=26 unit=V
